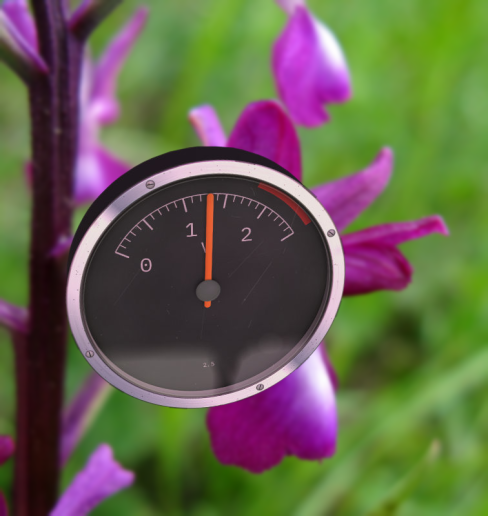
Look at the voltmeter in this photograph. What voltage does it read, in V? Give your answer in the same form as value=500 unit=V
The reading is value=1.3 unit=V
